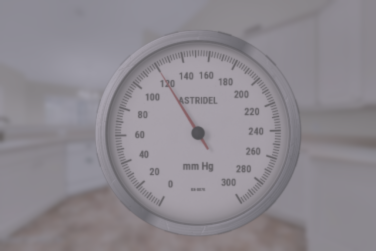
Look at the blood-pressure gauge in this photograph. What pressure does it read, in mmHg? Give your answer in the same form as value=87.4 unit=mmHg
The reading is value=120 unit=mmHg
